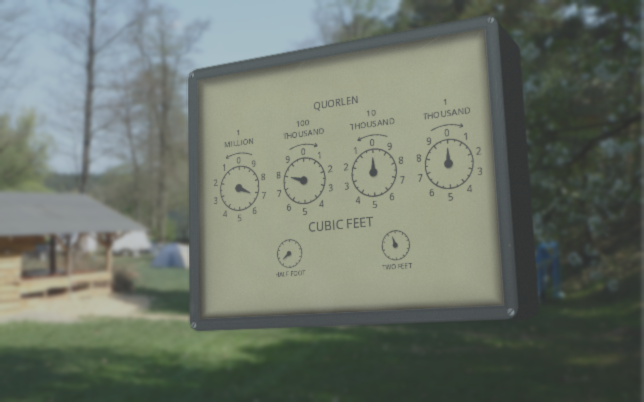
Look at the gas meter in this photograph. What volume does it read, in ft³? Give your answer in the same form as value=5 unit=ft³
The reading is value=680000 unit=ft³
